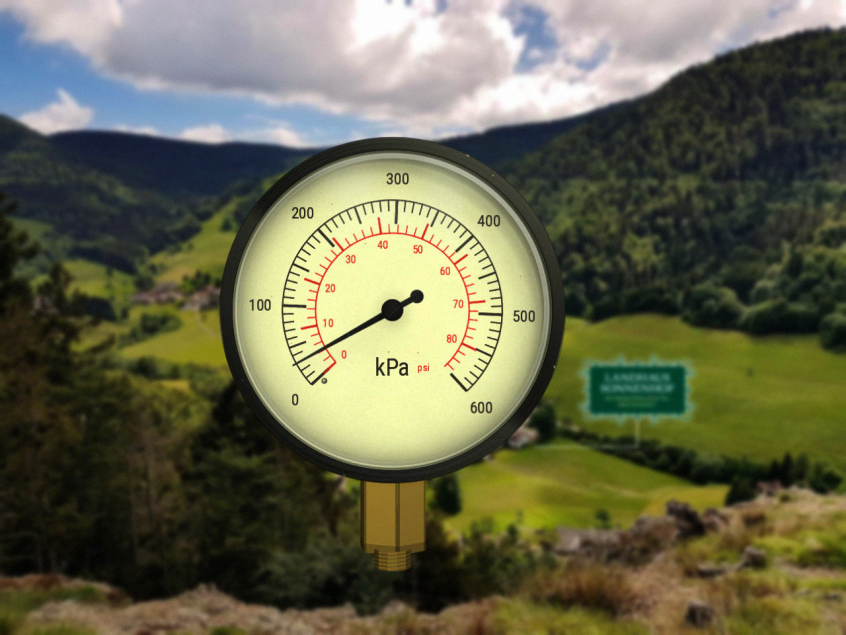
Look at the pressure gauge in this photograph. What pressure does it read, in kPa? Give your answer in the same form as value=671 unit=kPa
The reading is value=30 unit=kPa
